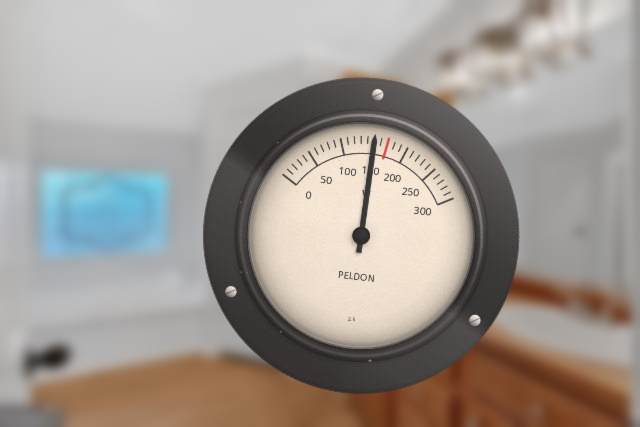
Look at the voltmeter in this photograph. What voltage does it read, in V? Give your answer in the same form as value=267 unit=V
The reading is value=150 unit=V
